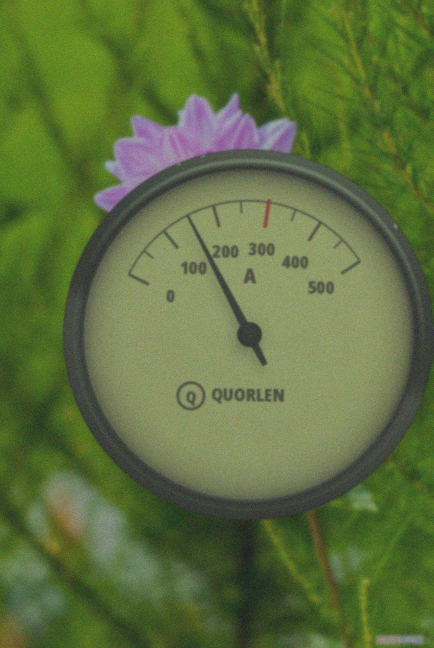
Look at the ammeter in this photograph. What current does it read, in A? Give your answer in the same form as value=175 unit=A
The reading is value=150 unit=A
